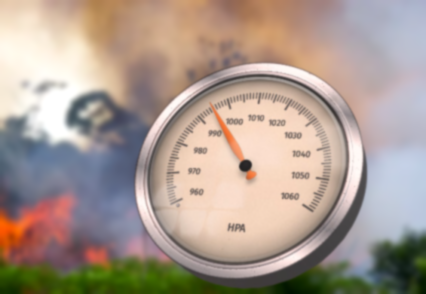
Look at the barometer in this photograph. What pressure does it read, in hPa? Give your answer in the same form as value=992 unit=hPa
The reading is value=995 unit=hPa
